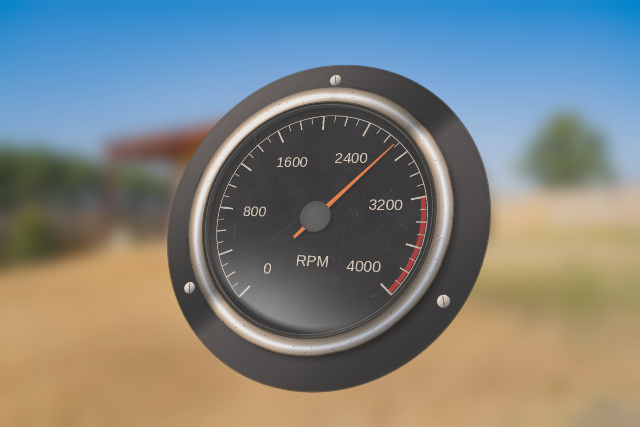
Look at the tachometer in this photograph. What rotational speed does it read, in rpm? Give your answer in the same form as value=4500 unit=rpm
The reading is value=2700 unit=rpm
